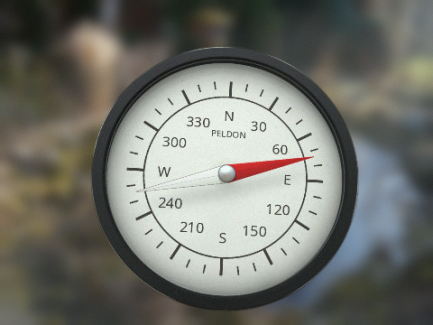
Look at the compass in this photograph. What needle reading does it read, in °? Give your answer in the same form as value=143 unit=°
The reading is value=75 unit=°
